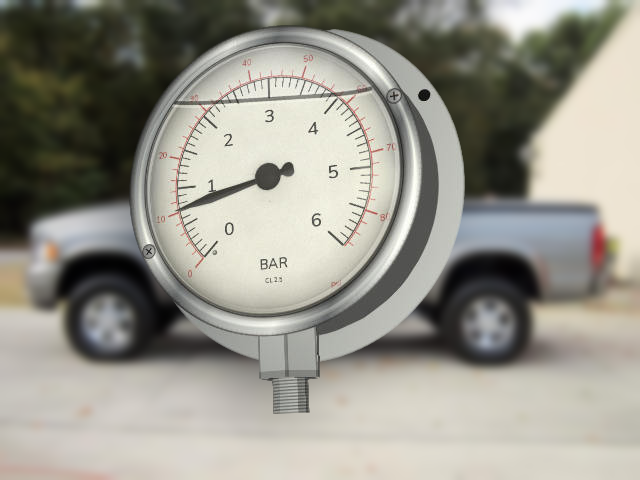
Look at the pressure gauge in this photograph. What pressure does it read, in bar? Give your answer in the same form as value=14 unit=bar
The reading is value=0.7 unit=bar
